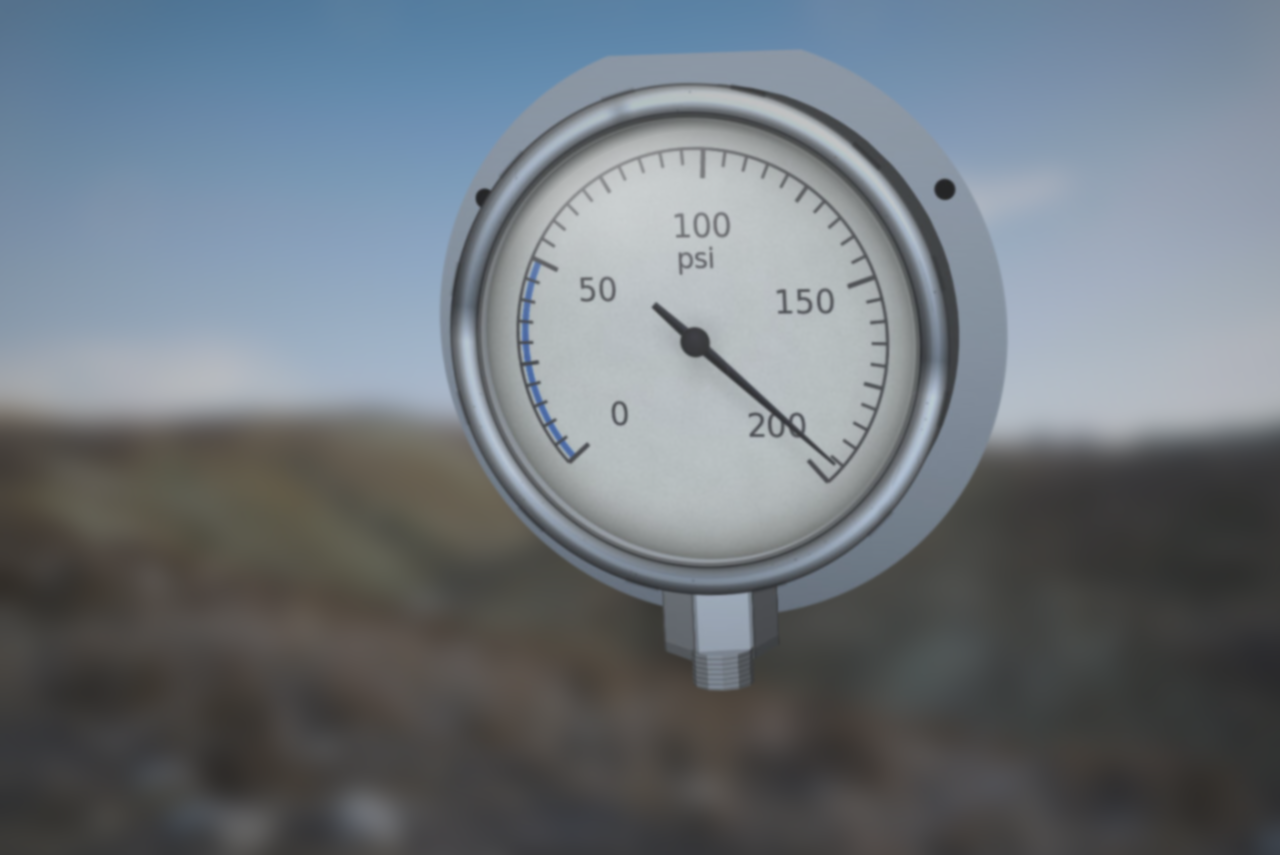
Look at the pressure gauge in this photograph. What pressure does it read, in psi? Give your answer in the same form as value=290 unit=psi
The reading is value=195 unit=psi
